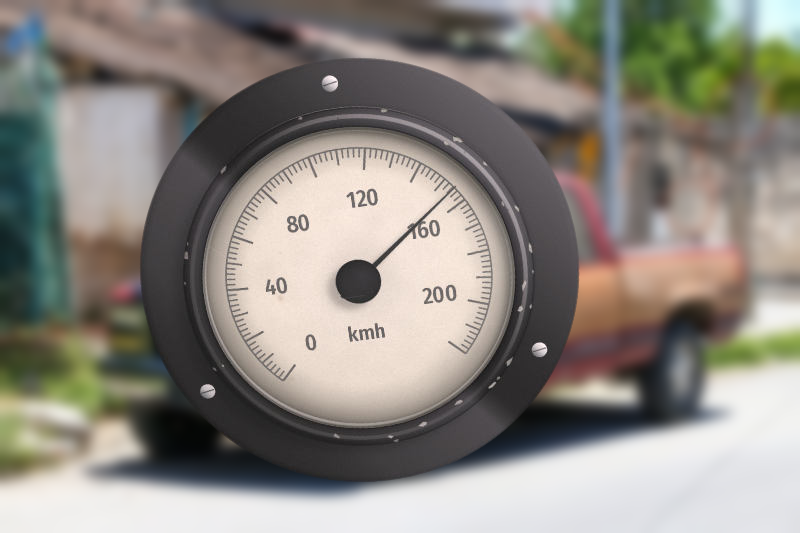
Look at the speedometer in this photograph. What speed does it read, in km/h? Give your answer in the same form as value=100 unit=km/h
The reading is value=154 unit=km/h
